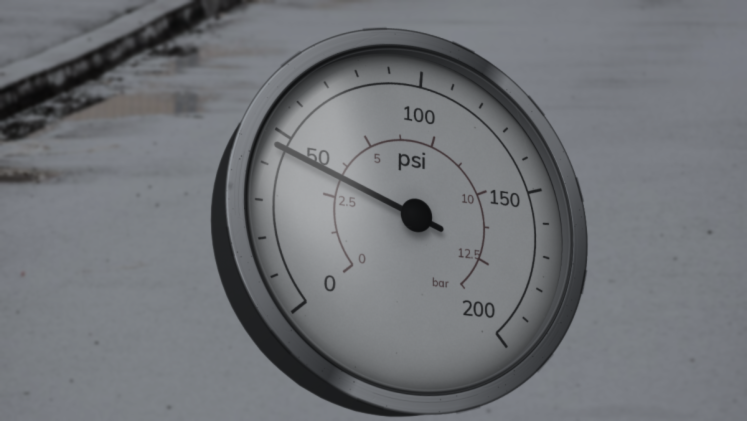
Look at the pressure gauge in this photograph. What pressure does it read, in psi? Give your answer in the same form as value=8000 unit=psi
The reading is value=45 unit=psi
